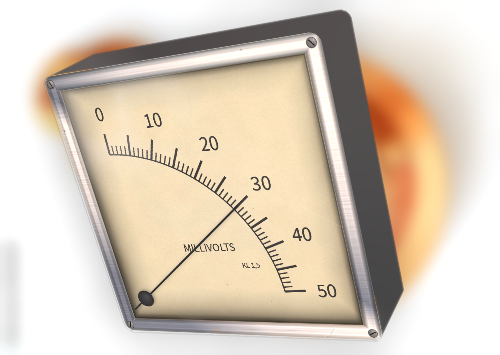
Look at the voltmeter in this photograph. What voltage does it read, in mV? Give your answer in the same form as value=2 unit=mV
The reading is value=30 unit=mV
